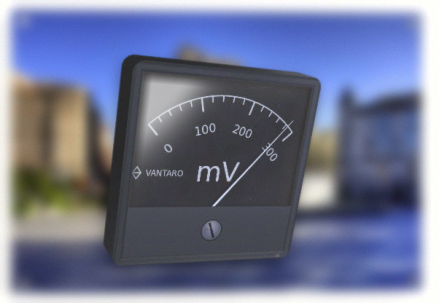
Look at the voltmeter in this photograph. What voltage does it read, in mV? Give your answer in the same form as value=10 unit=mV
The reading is value=280 unit=mV
